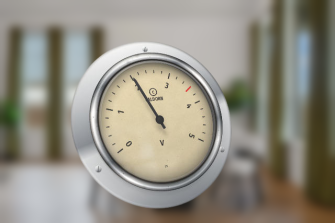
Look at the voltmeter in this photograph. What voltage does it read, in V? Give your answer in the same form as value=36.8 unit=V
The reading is value=2 unit=V
